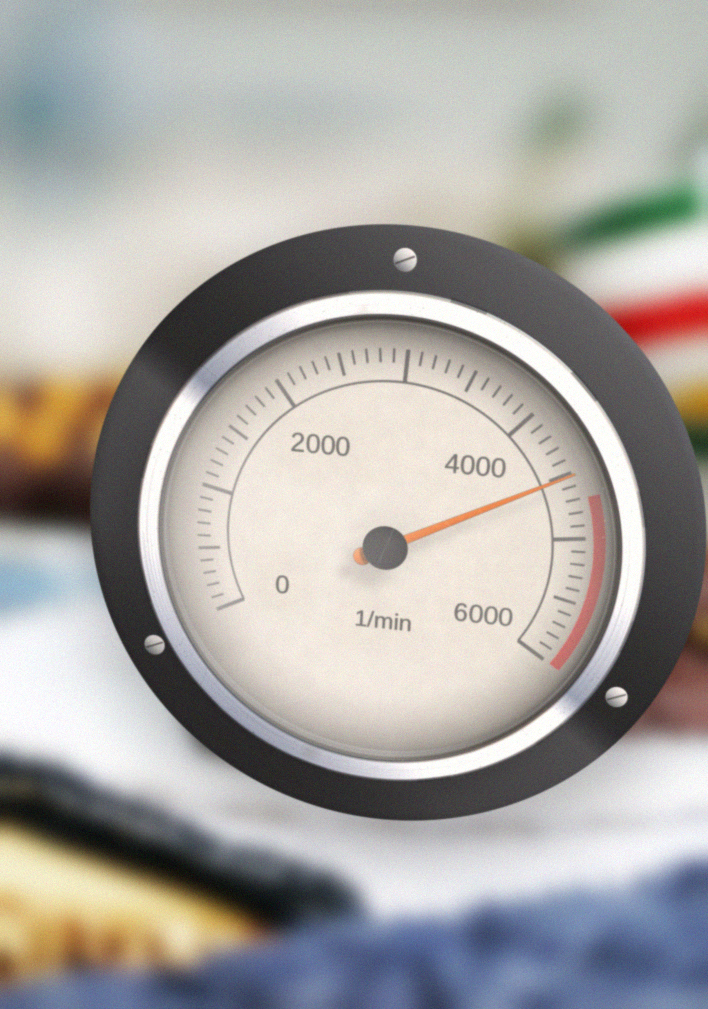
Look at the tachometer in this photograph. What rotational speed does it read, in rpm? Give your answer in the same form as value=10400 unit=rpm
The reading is value=4500 unit=rpm
